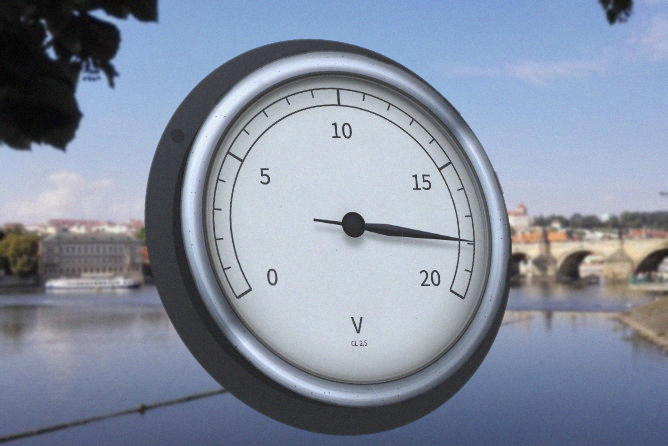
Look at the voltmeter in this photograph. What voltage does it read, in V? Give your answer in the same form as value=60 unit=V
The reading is value=18 unit=V
